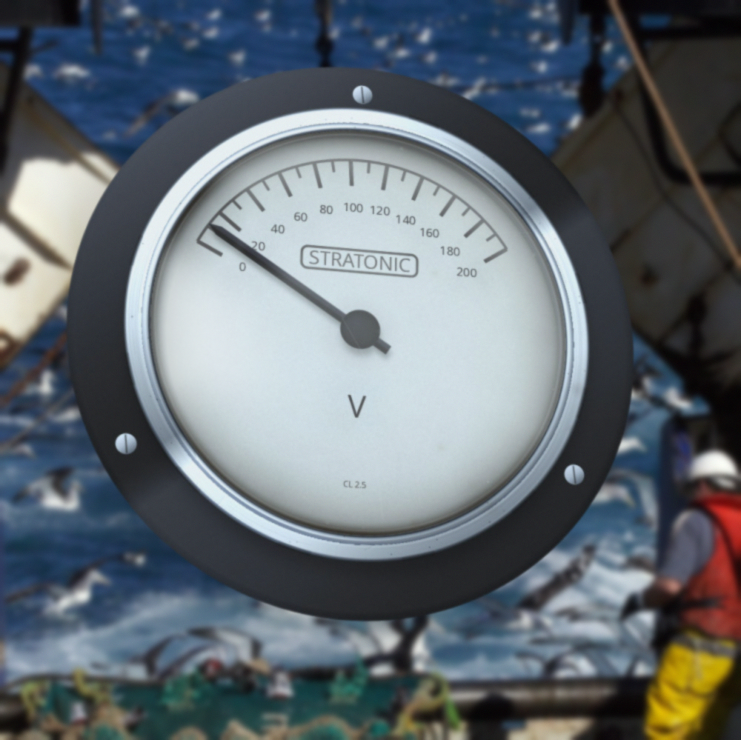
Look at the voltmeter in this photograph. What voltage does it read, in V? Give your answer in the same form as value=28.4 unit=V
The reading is value=10 unit=V
